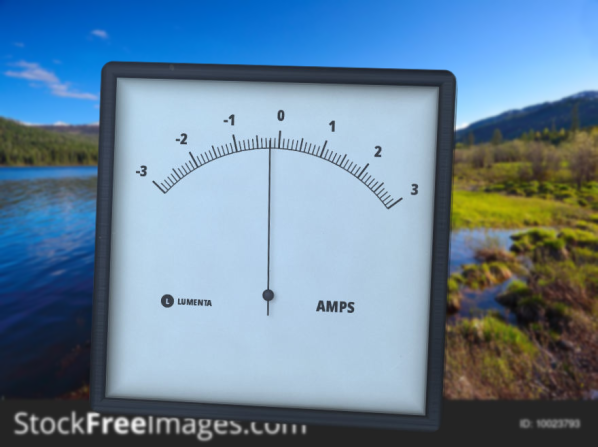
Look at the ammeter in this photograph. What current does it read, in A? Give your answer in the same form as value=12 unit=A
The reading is value=-0.2 unit=A
